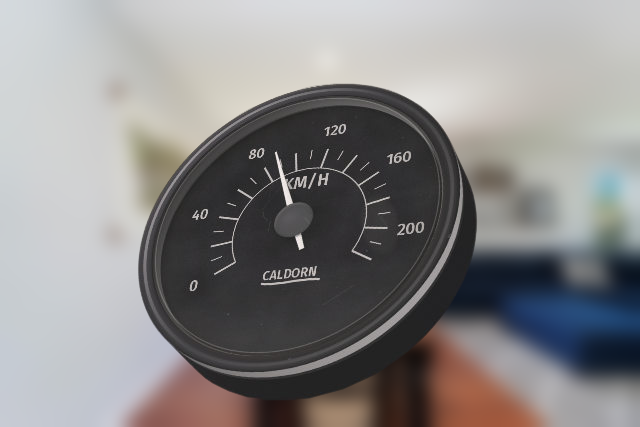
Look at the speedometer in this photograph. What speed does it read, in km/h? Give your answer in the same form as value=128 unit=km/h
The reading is value=90 unit=km/h
